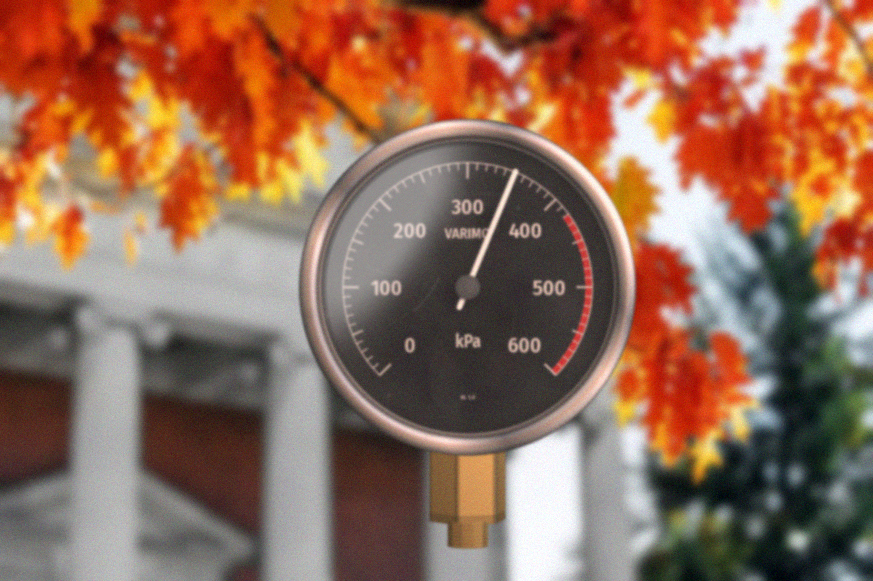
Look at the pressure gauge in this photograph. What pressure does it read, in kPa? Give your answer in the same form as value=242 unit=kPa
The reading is value=350 unit=kPa
